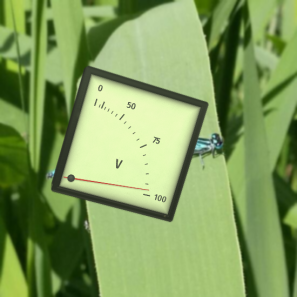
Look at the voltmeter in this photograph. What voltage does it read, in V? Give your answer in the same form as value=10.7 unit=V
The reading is value=97.5 unit=V
